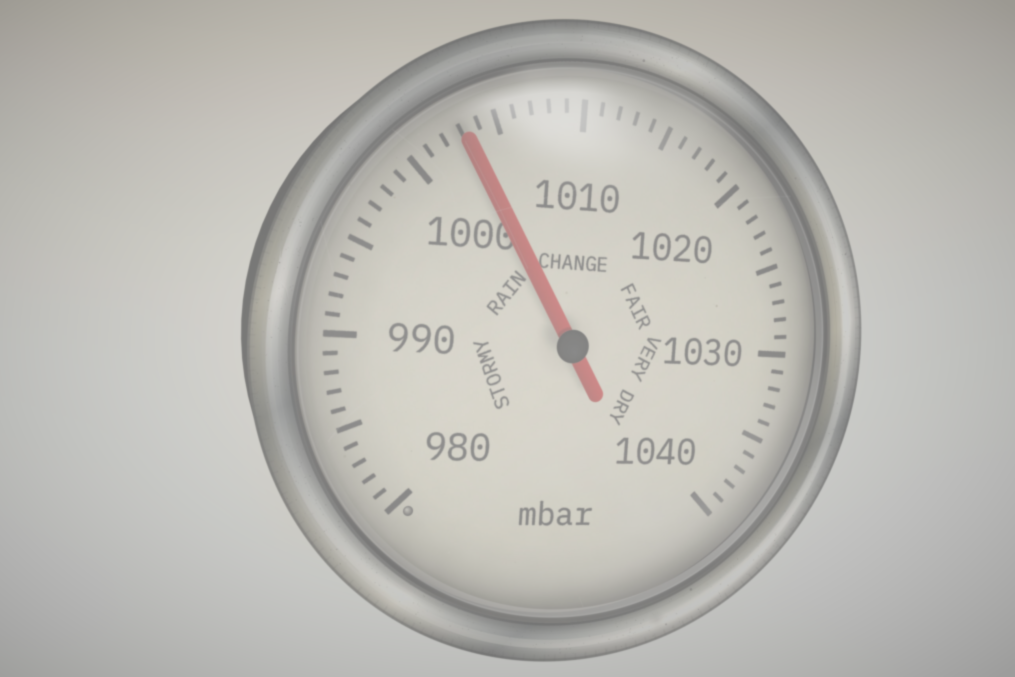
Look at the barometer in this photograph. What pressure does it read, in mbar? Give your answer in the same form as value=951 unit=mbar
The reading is value=1003 unit=mbar
